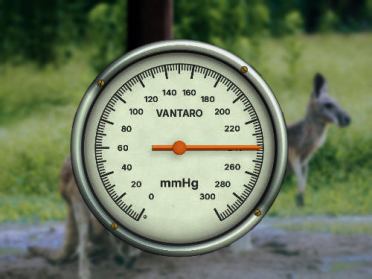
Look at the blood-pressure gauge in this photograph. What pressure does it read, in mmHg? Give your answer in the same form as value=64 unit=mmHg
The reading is value=240 unit=mmHg
